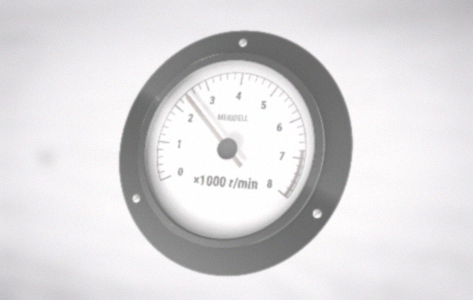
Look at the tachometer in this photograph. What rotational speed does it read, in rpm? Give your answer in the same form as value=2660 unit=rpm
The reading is value=2400 unit=rpm
